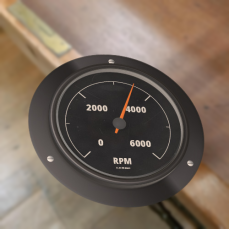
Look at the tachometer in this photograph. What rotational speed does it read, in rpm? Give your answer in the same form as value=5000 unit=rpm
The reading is value=3500 unit=rpm
